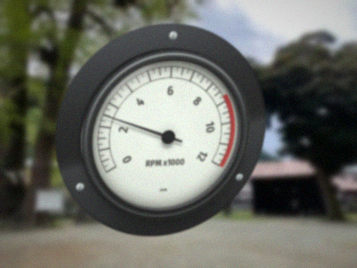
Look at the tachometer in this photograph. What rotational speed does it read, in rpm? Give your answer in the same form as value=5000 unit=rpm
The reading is value=2500 unit=rpm
